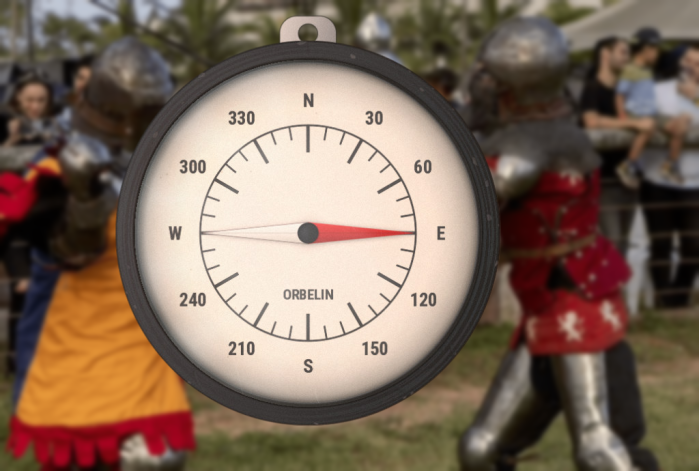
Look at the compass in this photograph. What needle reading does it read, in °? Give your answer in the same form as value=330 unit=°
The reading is value=90 unit=°
